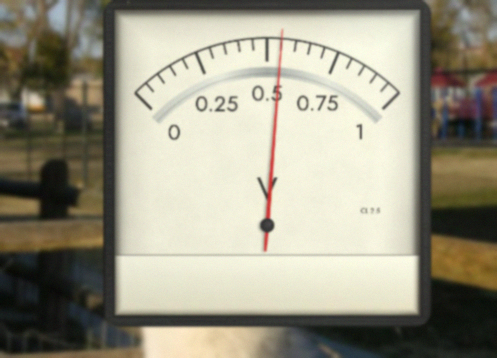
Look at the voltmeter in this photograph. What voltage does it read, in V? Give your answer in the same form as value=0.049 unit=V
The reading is value=0.55 unit=V
